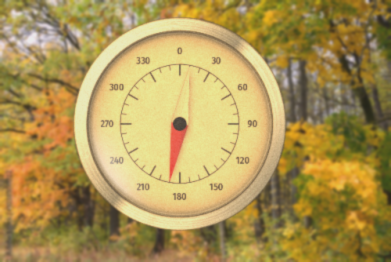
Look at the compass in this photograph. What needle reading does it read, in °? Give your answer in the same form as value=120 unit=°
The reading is value=190 unit=°
